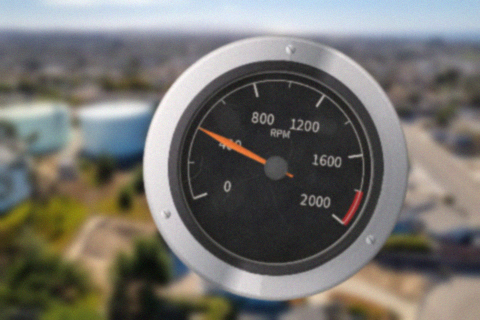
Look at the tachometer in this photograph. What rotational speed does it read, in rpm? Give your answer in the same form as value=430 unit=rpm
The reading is value=400 unit=rpm
